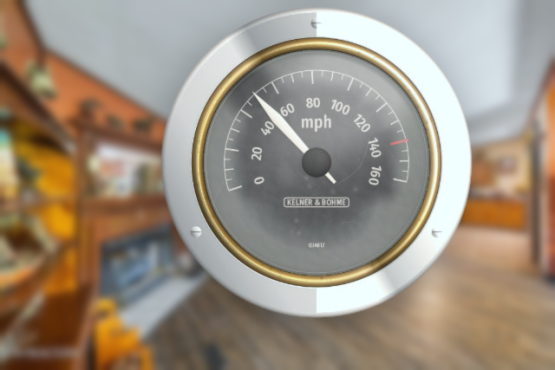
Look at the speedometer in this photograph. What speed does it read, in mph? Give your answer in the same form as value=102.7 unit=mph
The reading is value=50 unit=mph
